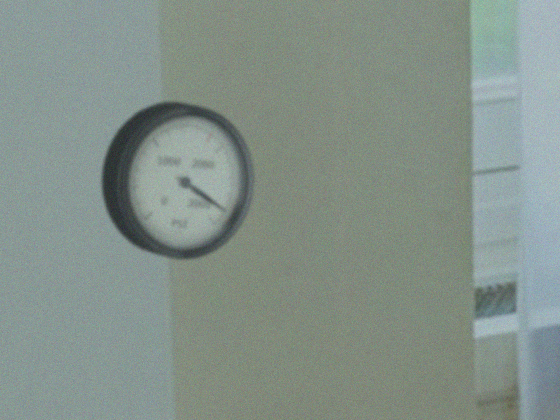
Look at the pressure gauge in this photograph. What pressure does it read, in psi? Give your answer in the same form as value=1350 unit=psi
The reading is value=2800 unit=psi
